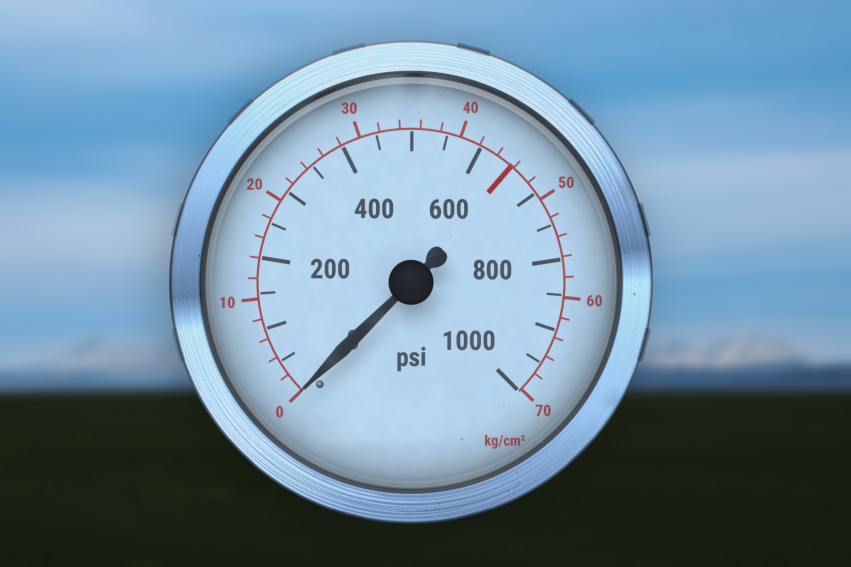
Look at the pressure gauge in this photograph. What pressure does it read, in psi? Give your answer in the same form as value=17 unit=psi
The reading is value=0 unit=psi
